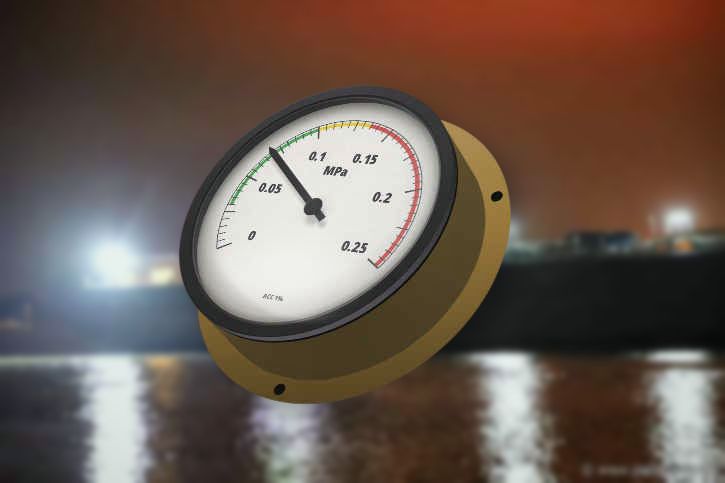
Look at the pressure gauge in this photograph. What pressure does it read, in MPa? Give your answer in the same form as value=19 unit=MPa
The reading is value=0.07 unit=MPa
